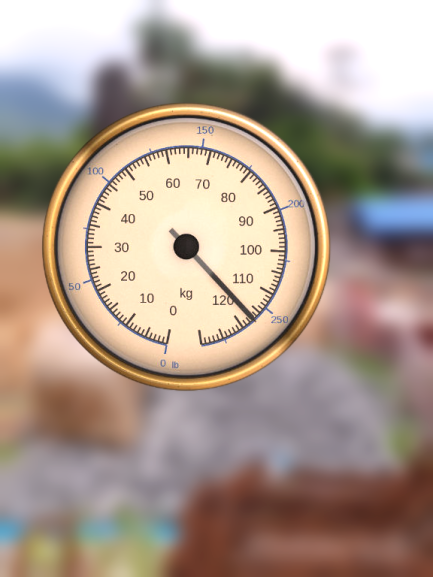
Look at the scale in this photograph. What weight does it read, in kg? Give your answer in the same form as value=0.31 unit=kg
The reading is value=117 unit=kg
